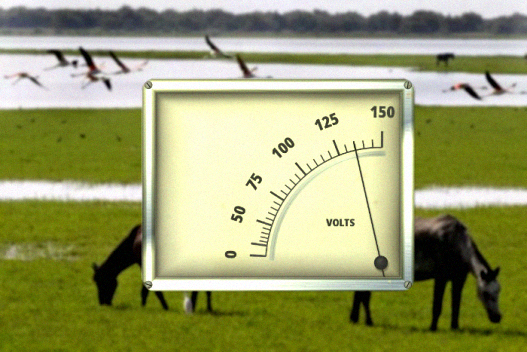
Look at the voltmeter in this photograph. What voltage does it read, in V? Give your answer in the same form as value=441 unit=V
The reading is value=135 unit=V
